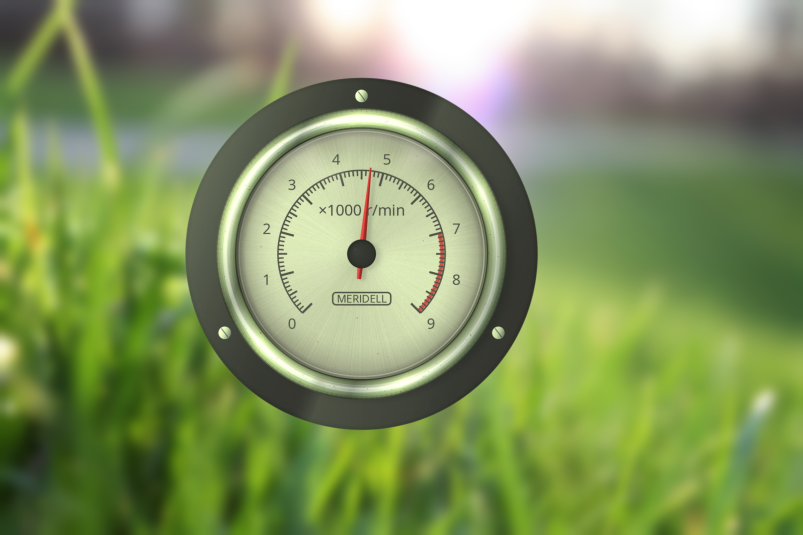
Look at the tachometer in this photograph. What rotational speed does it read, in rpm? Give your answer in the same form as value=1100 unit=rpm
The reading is value=4700 unit=rpm
